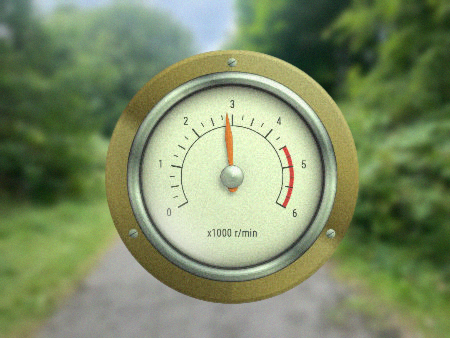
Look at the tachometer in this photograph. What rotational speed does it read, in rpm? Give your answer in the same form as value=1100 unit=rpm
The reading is value=2875 unit=rpm
